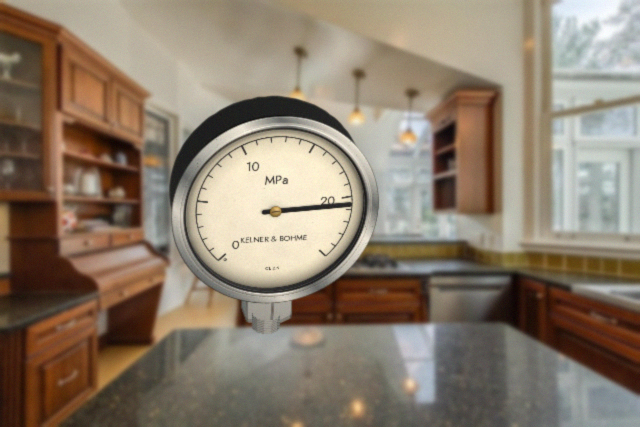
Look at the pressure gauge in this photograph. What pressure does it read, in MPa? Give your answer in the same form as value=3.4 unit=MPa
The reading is value=20.5 unit=MPa
